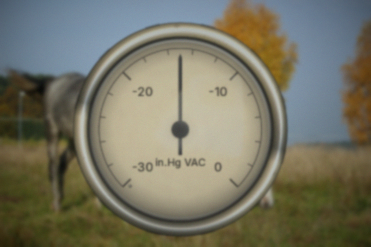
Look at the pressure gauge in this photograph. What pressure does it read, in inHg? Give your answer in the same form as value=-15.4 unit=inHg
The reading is value=-15 unit=inHg
